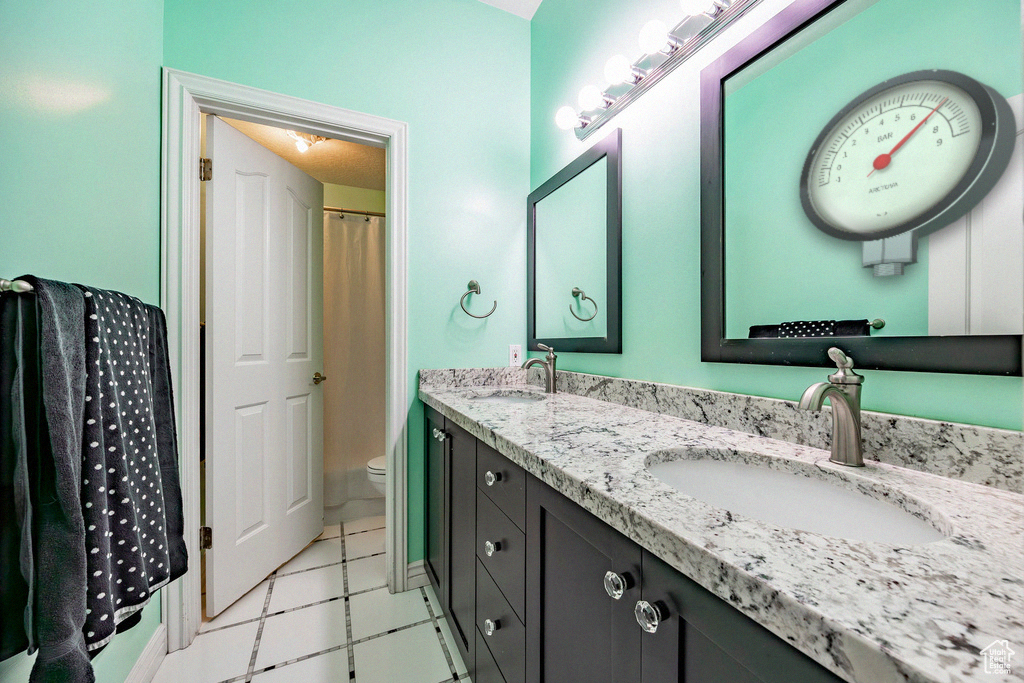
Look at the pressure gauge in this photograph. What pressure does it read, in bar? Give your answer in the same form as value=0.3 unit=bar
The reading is value=7 unit=bar
